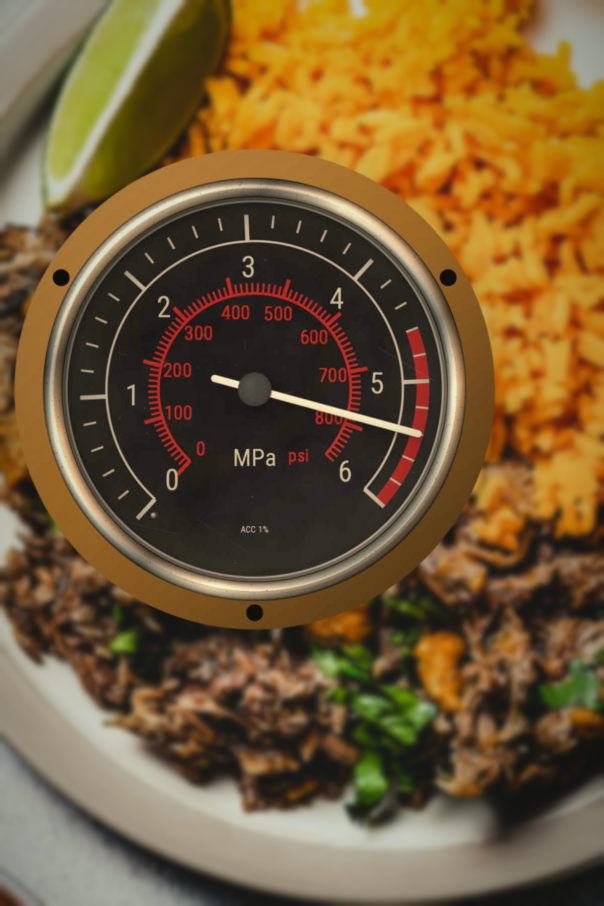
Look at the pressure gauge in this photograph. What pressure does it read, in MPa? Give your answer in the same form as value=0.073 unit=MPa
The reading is value=5.4 unit=MPa
